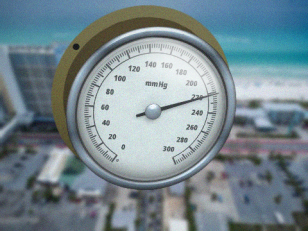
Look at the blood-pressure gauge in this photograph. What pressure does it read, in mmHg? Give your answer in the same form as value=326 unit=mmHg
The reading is value=220 unit=mmHg
